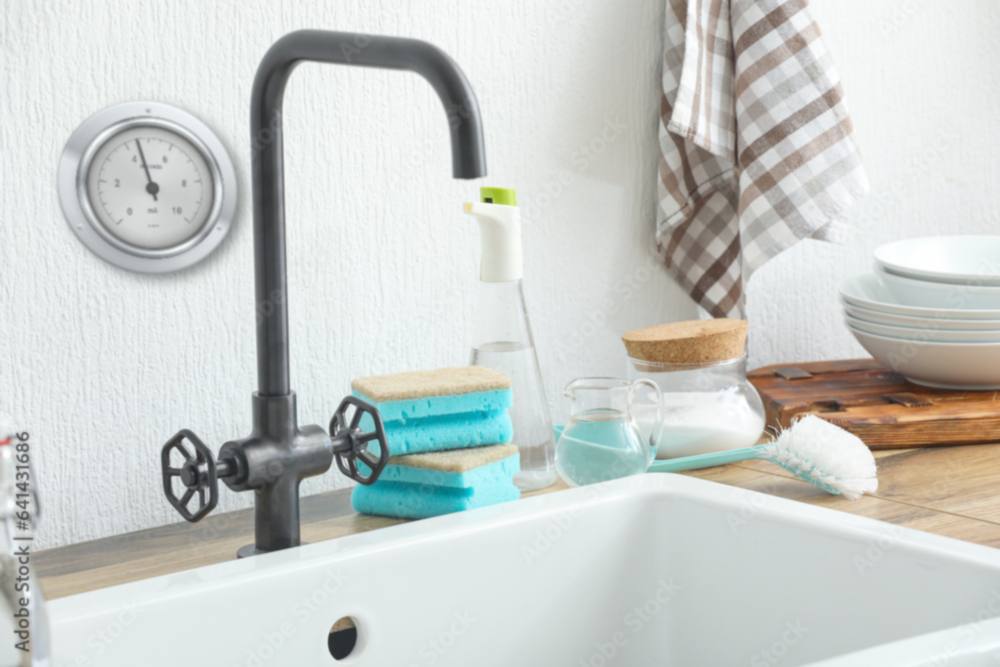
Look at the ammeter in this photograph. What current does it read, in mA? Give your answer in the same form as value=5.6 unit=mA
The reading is value=4.5 unit=mA
